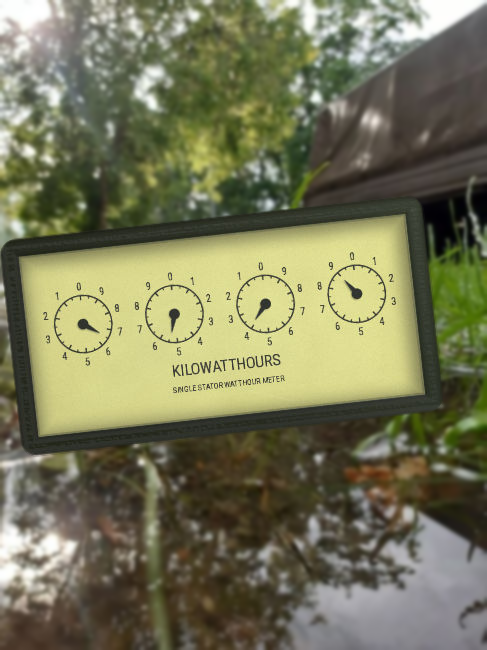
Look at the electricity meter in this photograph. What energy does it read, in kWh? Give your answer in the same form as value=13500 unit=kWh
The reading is value=6539 unit=kWh
